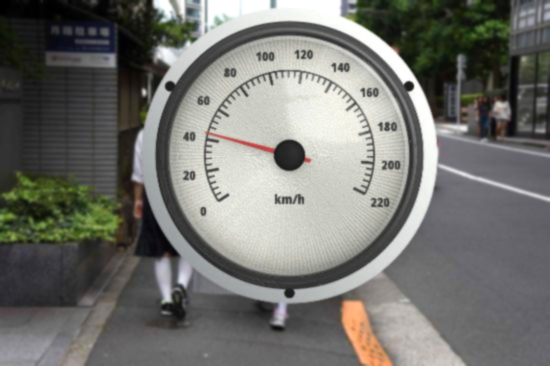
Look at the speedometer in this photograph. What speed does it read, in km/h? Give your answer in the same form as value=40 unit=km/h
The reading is value=44 unit=km/h
